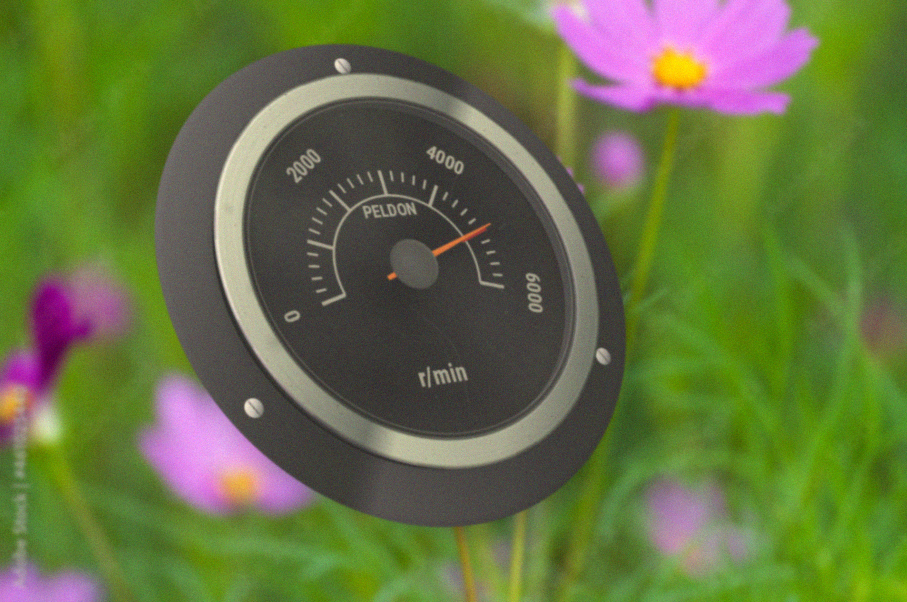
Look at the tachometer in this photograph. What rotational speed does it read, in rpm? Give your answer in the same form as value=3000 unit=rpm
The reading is value=5000 unit=rpm
